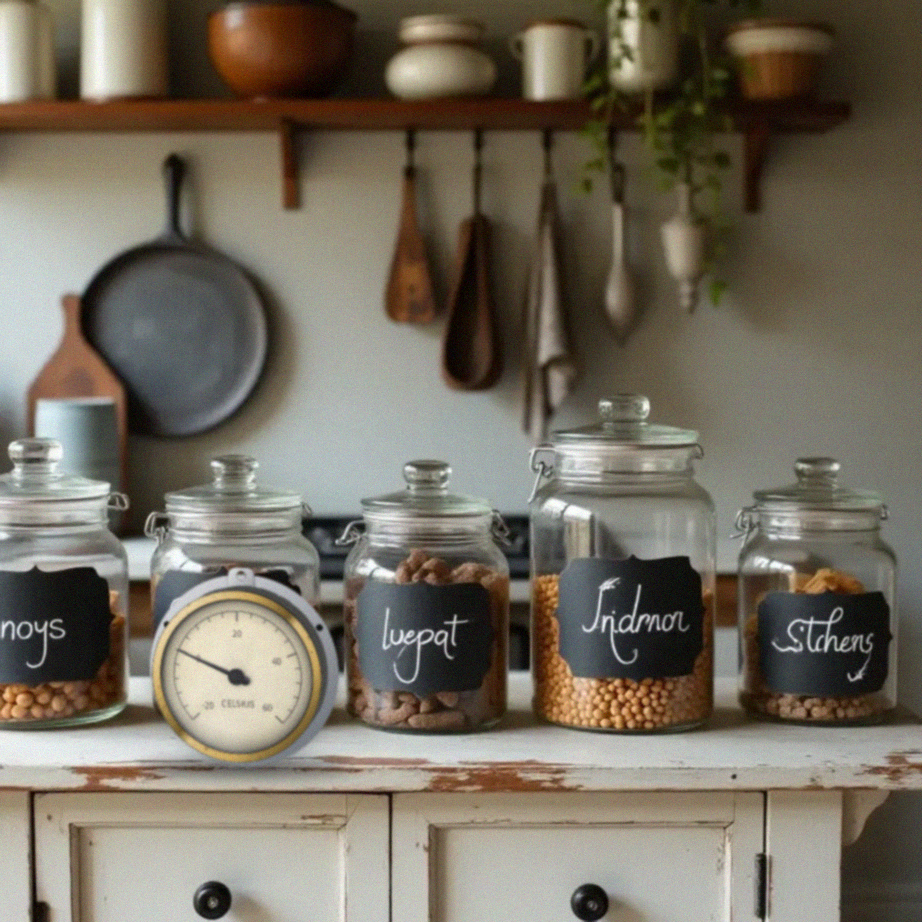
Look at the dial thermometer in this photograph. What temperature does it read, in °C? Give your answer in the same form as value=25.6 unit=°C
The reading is value=0 unit=°C
